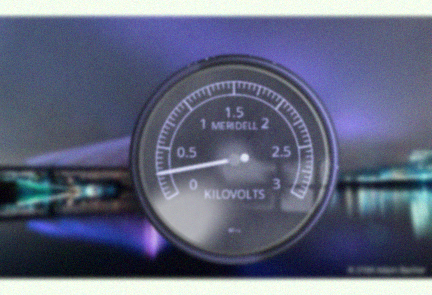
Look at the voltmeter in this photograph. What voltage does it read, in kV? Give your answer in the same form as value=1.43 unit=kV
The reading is value=0.25 unit=kV
